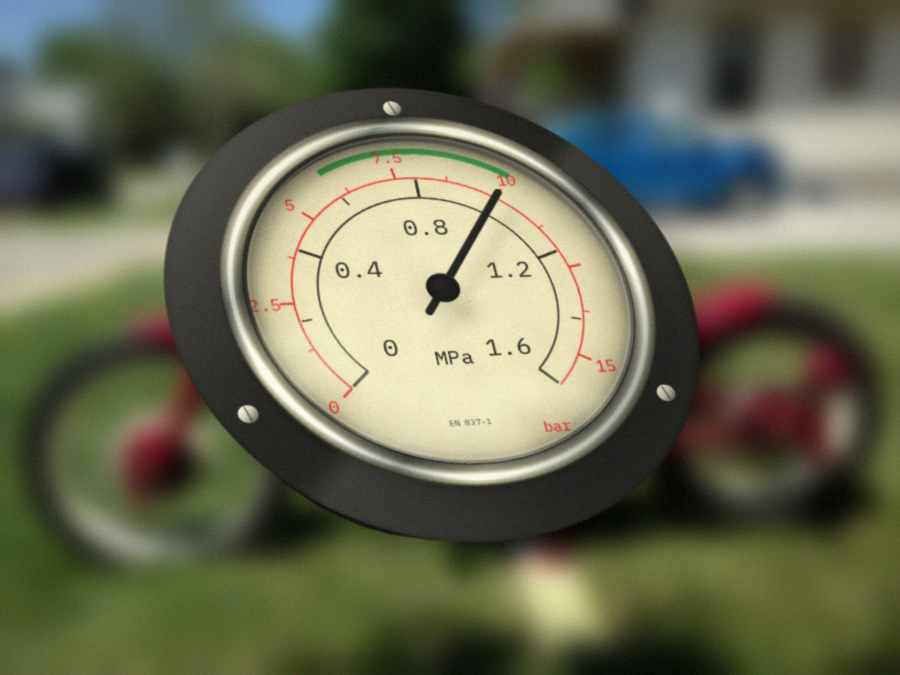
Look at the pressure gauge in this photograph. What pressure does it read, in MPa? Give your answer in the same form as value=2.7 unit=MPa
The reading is value=1 unit=MPa
